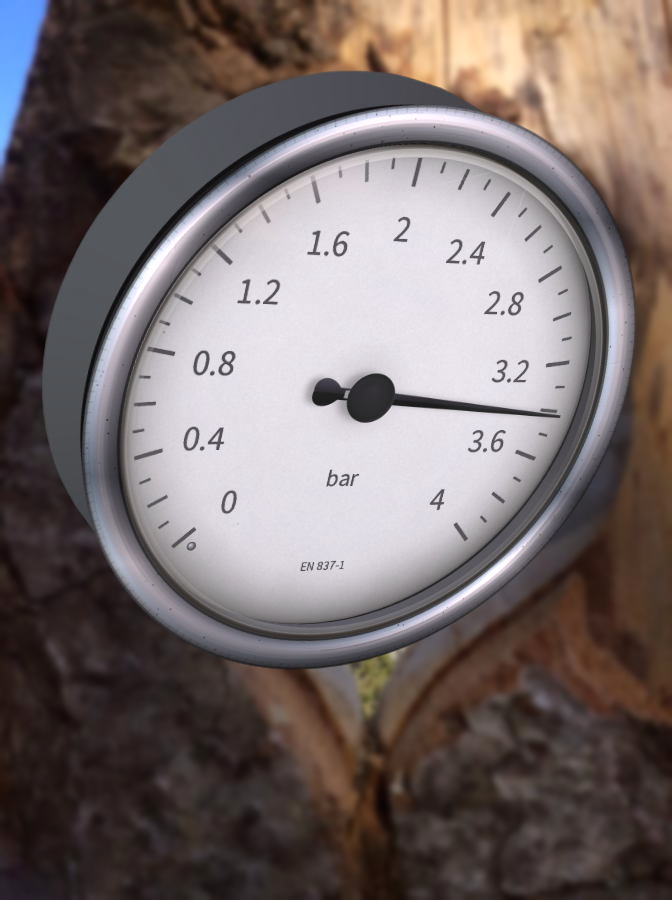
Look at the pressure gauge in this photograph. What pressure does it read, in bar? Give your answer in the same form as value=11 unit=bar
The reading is value=3.4 unit=bar
